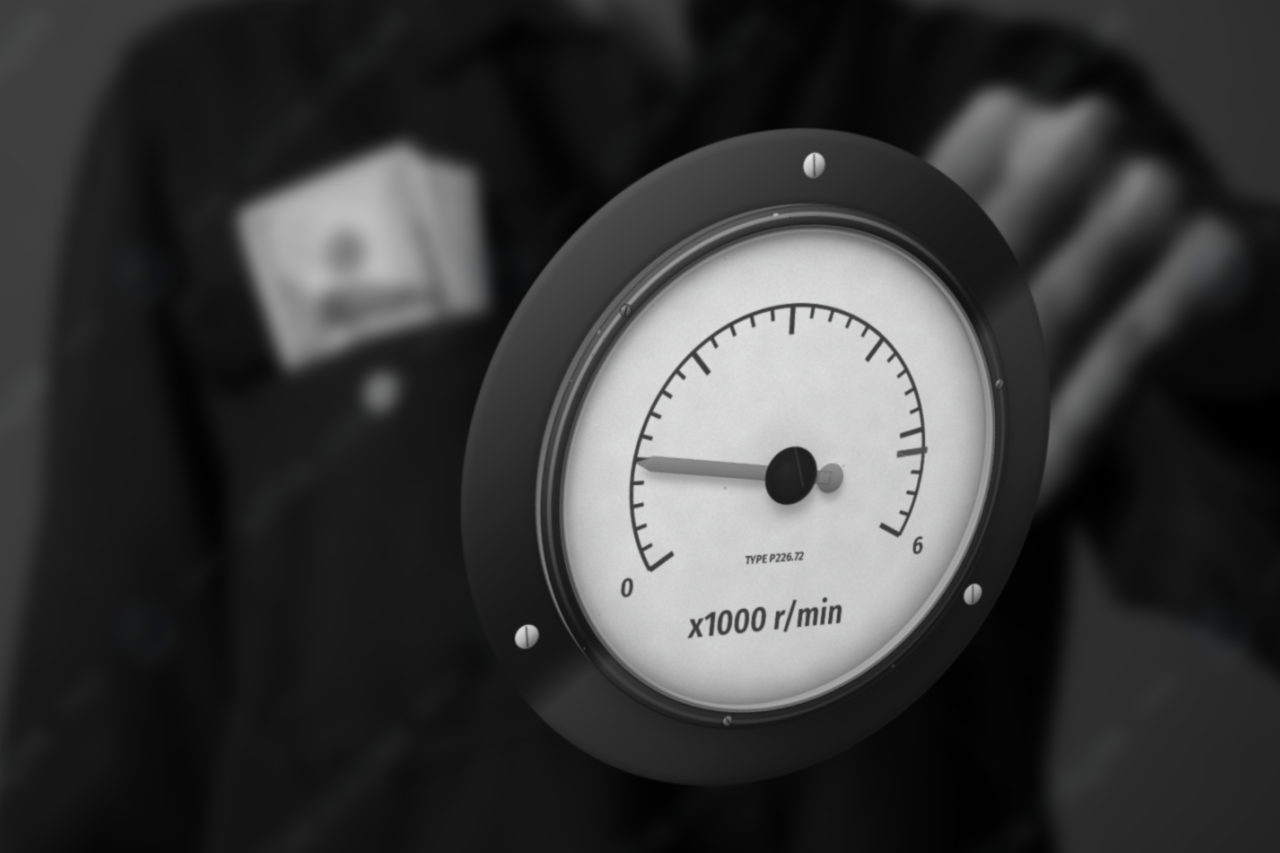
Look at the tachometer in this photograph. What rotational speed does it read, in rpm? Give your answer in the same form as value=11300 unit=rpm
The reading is value=1000 unit=rpm
